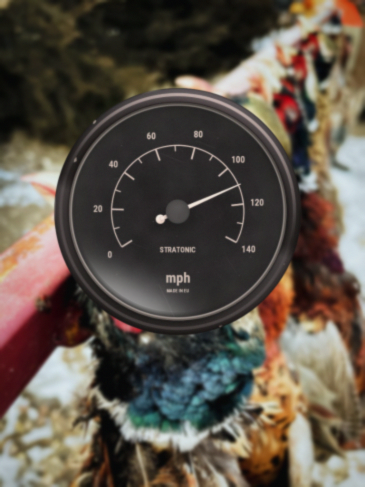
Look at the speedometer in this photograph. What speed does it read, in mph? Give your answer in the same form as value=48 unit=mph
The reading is value=110 unit=mph
